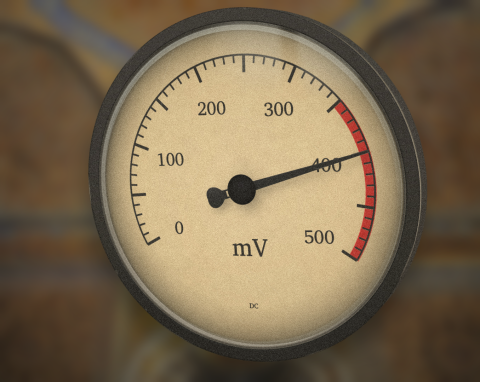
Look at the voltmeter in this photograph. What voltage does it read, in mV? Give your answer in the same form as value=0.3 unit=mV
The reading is value=400 unit=mV
